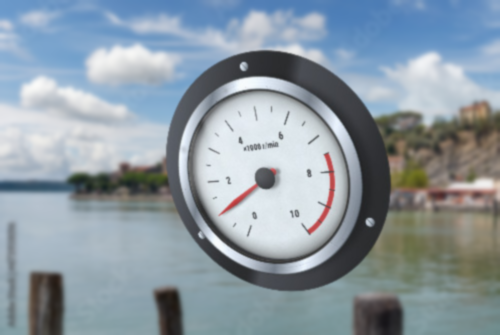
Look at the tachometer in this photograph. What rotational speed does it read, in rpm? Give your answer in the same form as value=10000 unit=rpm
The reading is value=1000 unit=rpm
